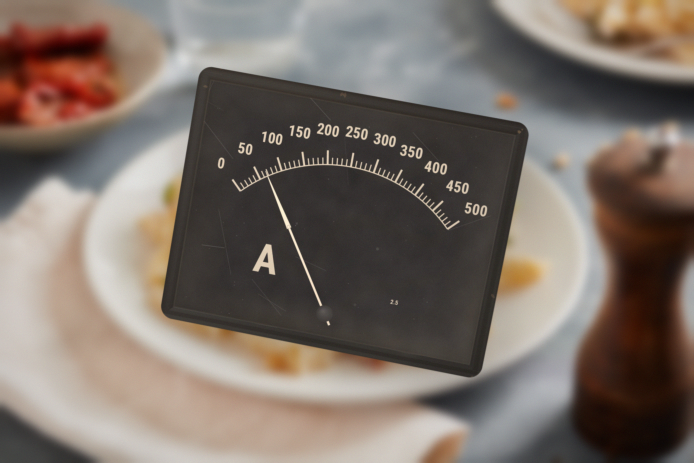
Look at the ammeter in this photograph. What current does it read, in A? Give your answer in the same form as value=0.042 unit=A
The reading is value=70 unit=A
